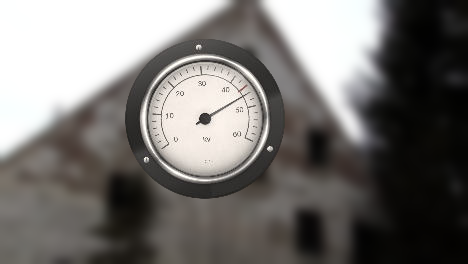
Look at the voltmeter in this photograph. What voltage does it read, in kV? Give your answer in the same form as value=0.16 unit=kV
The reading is value=46 unit=kV
